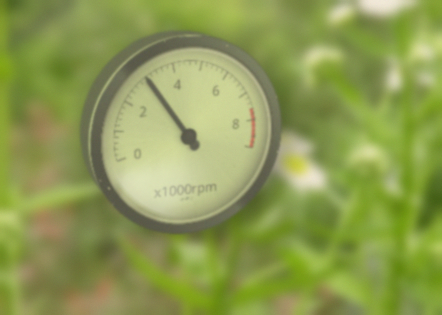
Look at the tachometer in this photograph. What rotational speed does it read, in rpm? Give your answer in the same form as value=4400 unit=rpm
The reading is value=3000 unit=rpm
